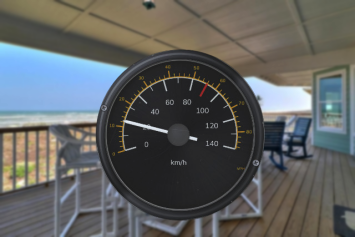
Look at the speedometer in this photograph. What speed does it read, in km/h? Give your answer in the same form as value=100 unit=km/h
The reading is value=20 unit=km/h
